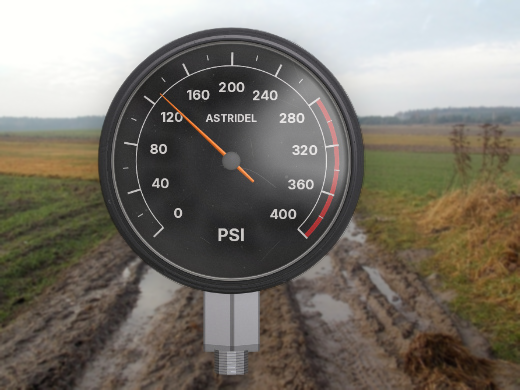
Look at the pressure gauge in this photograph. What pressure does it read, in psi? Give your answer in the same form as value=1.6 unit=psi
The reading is value=130 unit=psi
